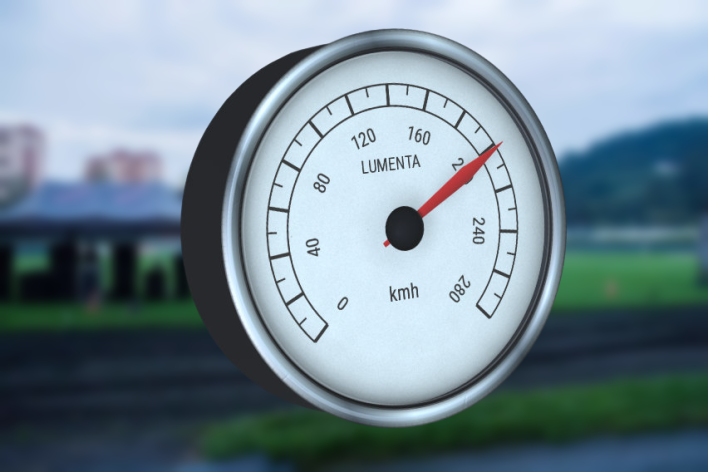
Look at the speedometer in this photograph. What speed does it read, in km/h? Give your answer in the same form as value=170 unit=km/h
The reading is value=200 unit=km/h
